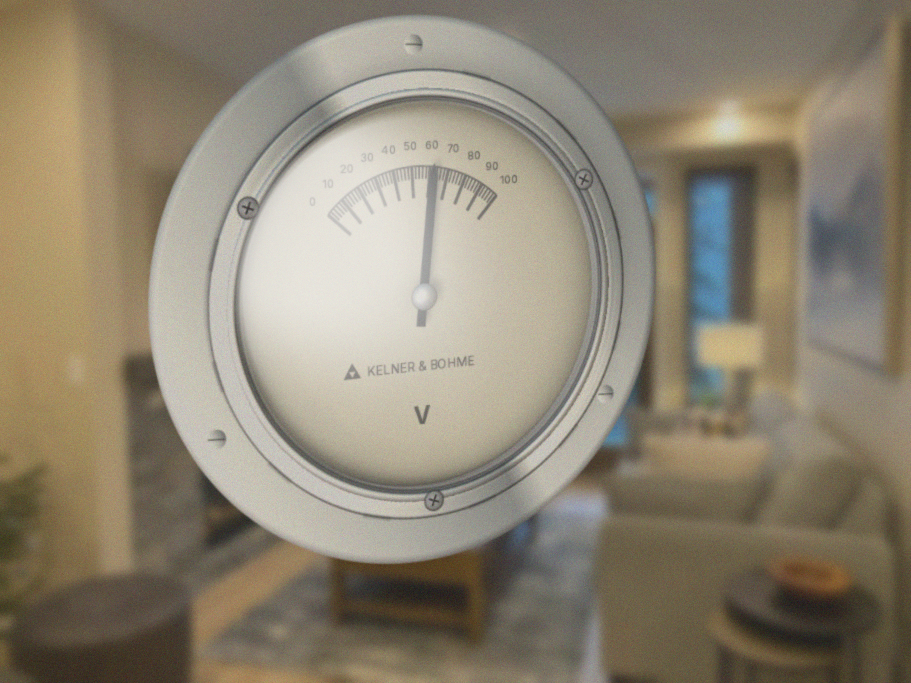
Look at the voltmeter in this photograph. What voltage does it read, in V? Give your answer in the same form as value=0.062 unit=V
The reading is value=60 unit=V
